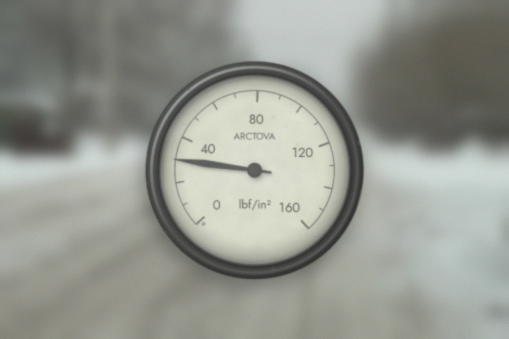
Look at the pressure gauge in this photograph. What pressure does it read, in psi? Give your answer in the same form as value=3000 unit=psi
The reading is value=30 unit=psi
